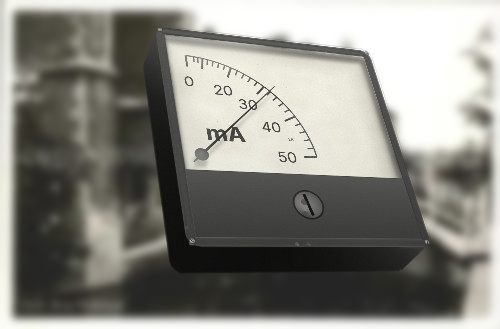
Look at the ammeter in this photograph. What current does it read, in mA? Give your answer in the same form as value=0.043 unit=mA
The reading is value=32 unit=mA
